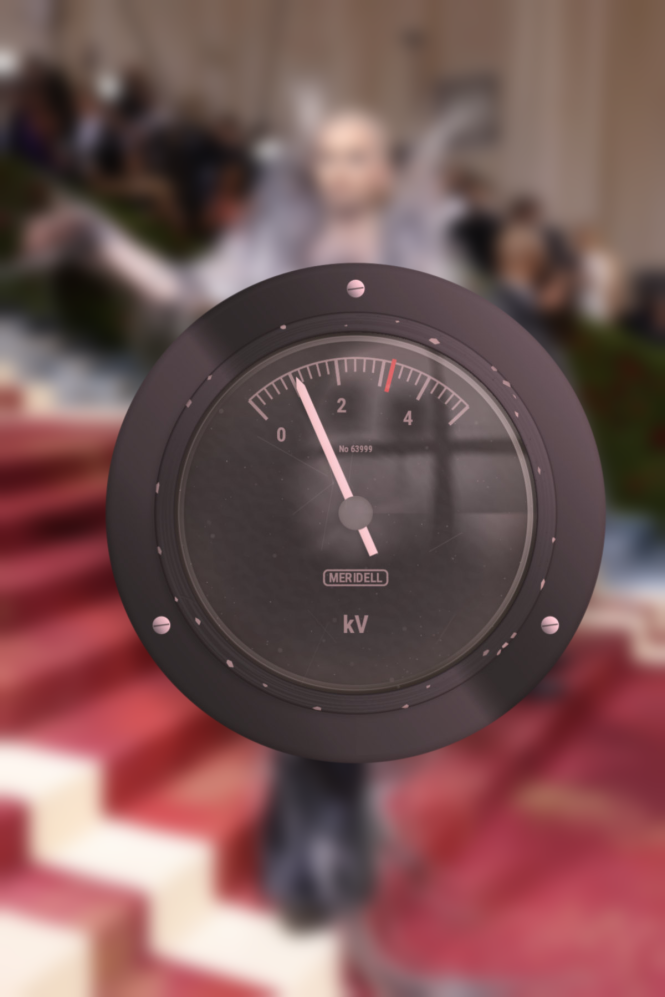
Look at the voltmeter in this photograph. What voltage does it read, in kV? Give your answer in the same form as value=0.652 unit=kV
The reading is value=1.1 unit=kV
